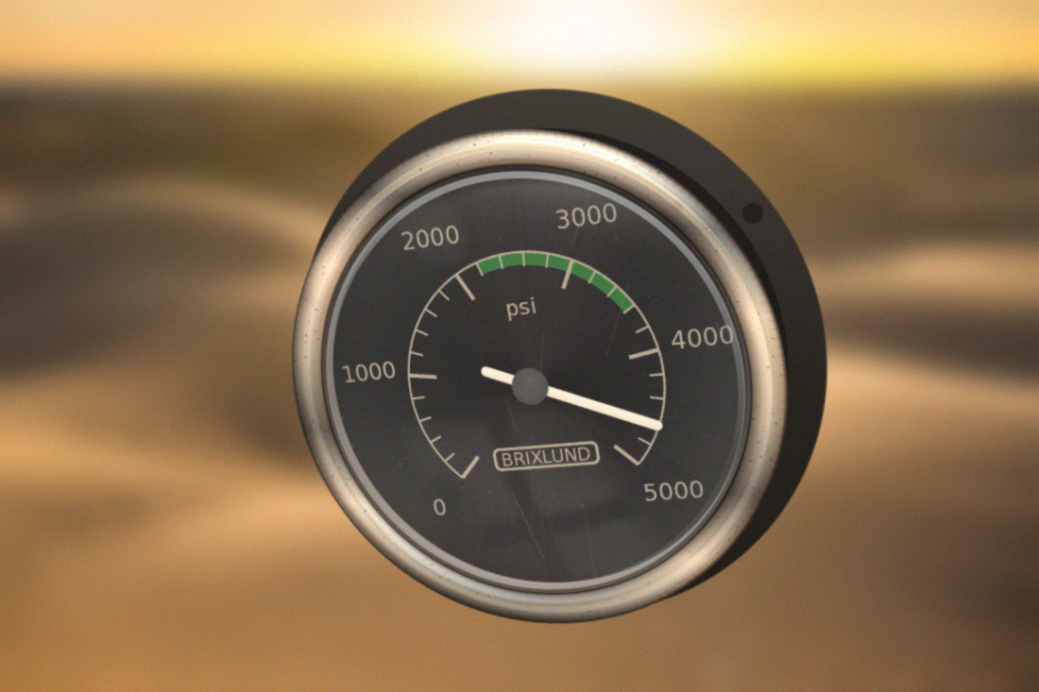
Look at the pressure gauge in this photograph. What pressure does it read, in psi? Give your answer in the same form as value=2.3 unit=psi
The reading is value=4600 unit=psi
